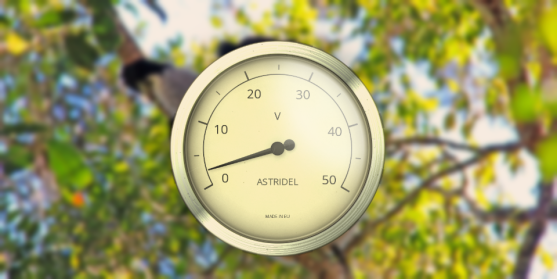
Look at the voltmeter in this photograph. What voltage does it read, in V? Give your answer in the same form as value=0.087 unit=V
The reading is value=2.5 unit=V
